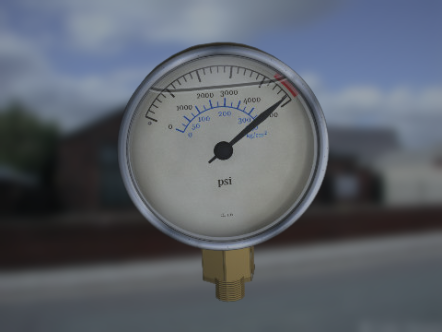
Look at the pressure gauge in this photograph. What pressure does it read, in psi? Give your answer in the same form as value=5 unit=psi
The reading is value=4800 unit=psi
